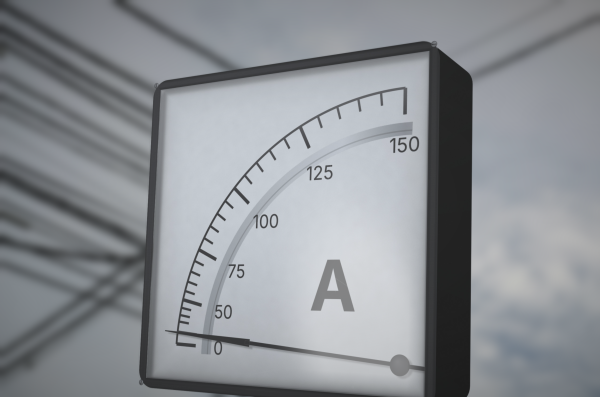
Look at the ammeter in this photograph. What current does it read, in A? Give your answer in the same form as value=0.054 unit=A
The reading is value=25 unit=A
